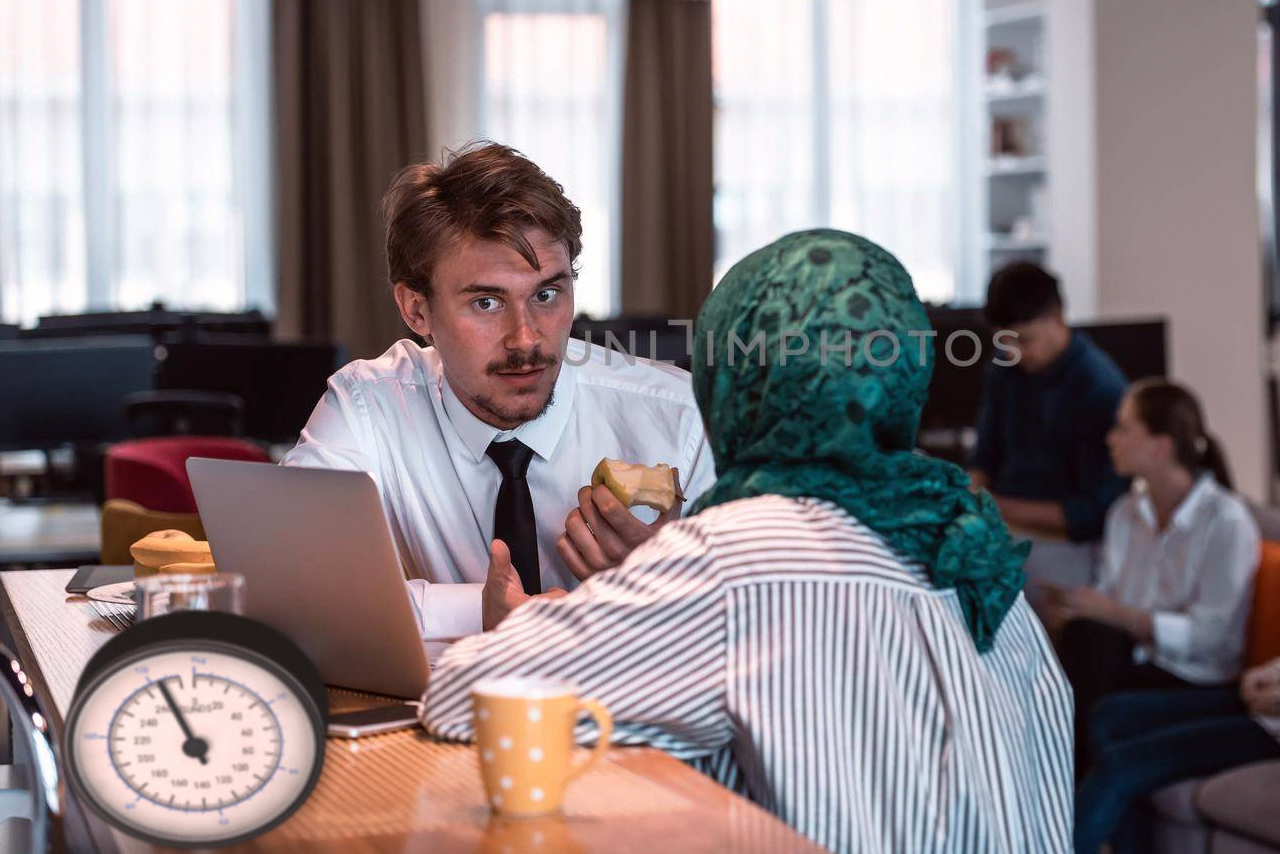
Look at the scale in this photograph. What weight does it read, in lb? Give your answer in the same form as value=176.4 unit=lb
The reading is value=270 unit=lb
